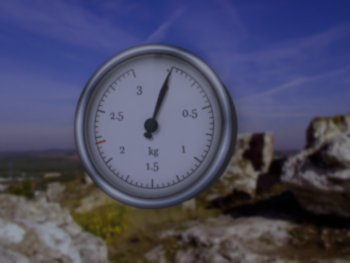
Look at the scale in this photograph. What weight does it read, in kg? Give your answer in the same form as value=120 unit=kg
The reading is value=0 unit=kg
